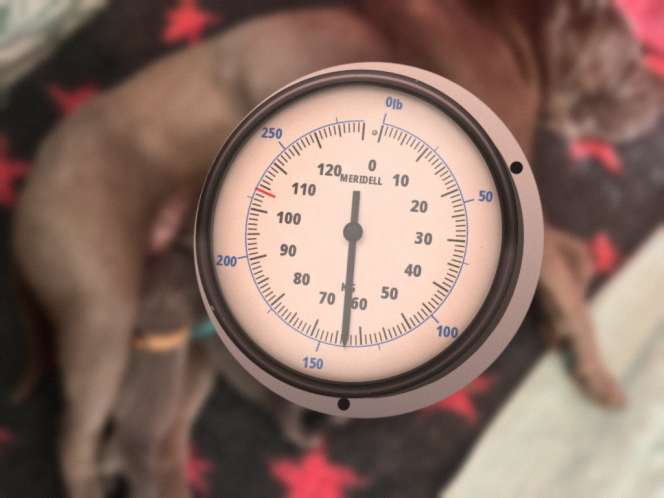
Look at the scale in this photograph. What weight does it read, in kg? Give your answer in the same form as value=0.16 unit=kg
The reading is value=63 unit=kg
